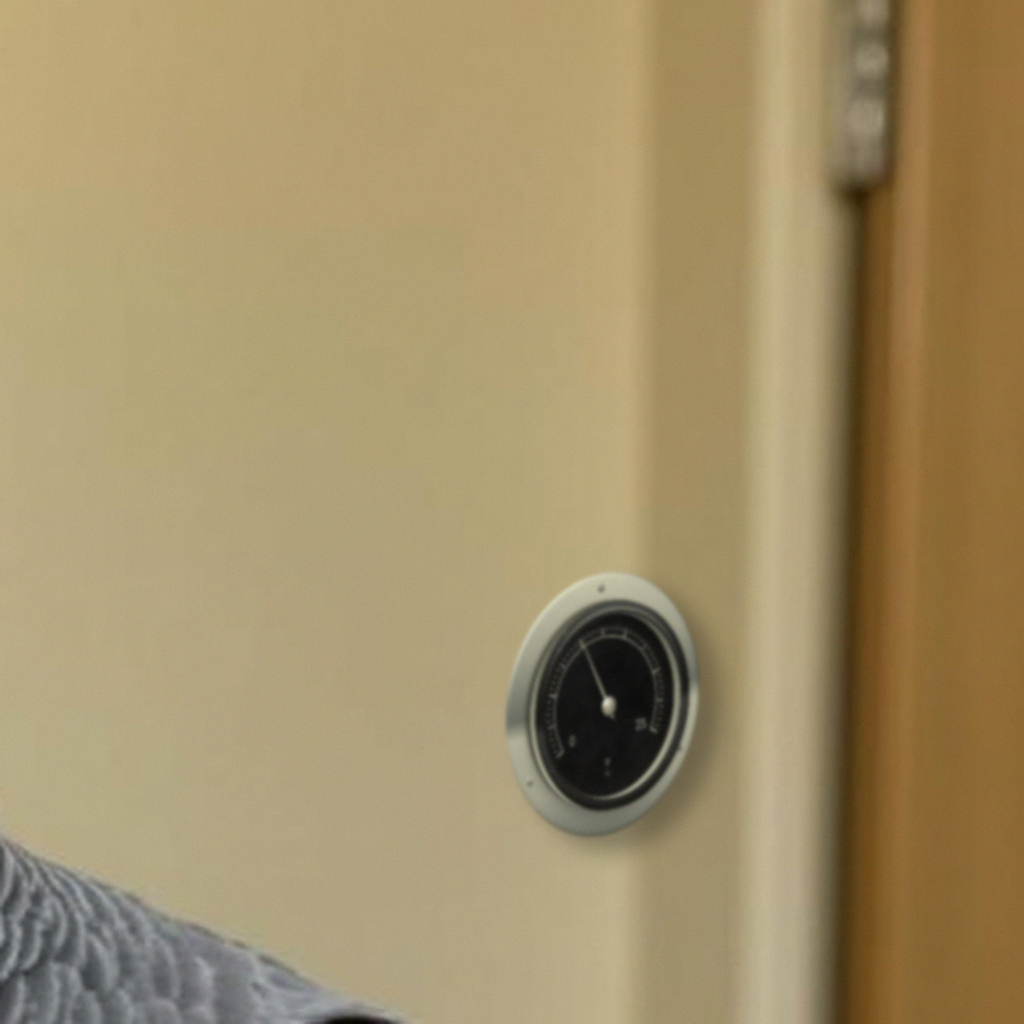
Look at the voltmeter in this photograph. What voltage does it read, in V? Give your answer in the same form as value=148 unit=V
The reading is value=10 unit=V
